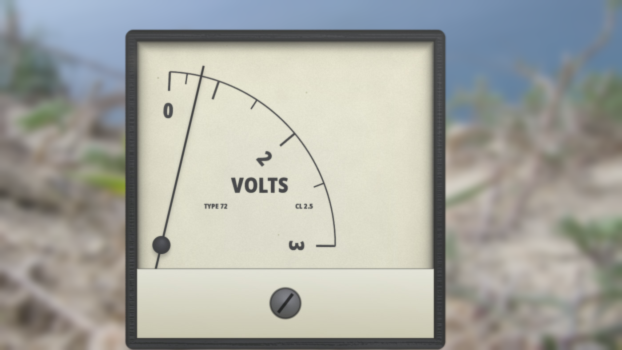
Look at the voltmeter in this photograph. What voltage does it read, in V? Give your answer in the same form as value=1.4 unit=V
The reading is value=0.75 unit=V
